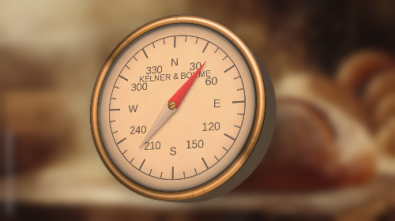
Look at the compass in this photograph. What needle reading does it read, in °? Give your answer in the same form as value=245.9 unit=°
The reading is value=40 unit=°
